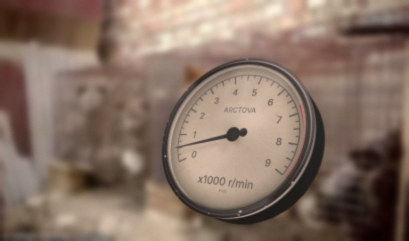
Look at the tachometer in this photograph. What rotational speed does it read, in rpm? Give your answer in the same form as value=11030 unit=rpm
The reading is value=500 unit=rpm
